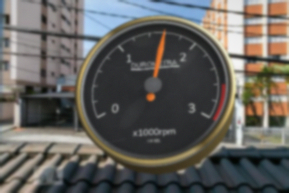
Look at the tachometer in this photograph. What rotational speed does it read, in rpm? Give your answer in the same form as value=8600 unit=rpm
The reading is value=1600 unit=rpm
